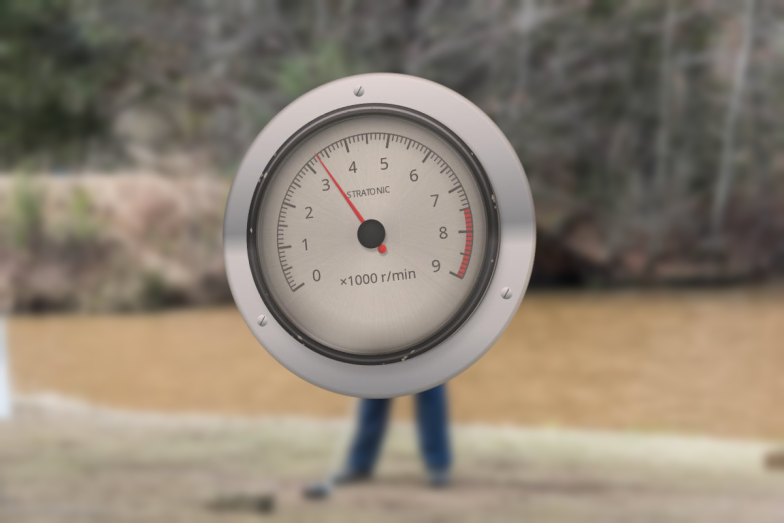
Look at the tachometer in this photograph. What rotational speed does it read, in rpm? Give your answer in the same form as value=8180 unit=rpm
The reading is value=3300 unit=rpm
